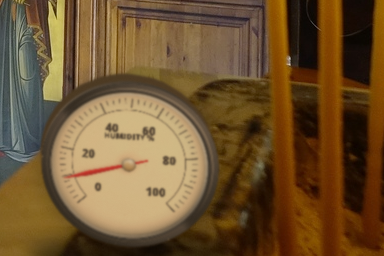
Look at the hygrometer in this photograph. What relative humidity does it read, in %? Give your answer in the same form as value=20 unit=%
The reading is value=10 unit=%
